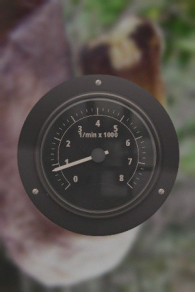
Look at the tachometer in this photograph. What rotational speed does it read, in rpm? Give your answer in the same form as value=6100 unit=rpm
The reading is value=800 unit=rpm
